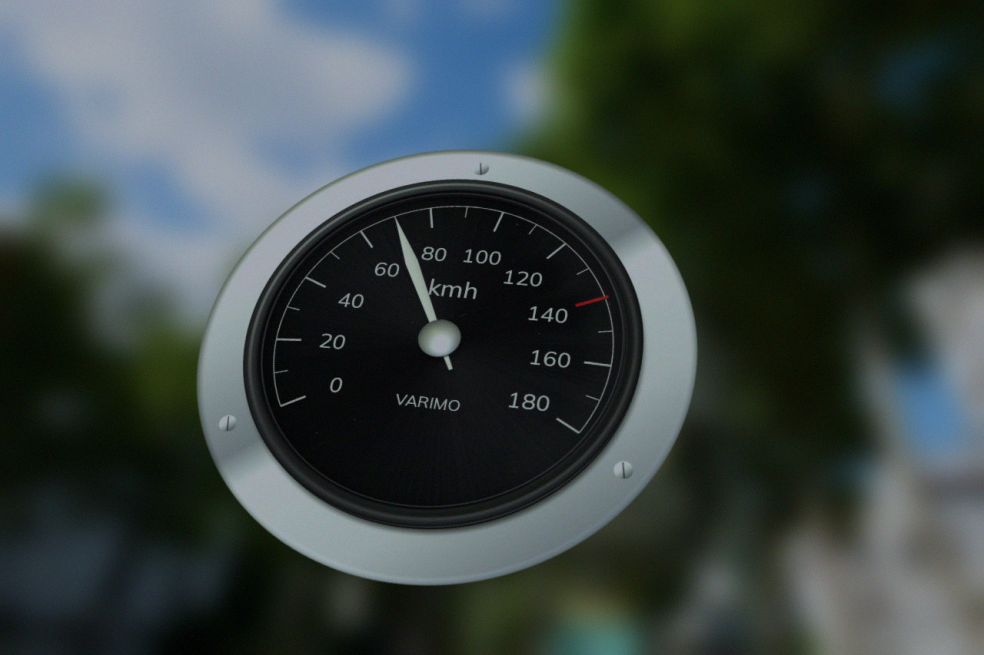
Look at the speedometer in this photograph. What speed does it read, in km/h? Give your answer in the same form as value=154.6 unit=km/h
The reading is value=70 unit=km/h
